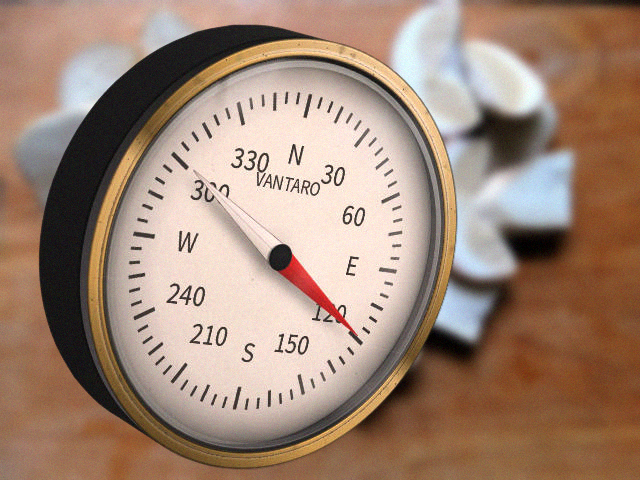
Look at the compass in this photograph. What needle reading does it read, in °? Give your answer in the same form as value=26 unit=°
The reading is value=120 unit=°
